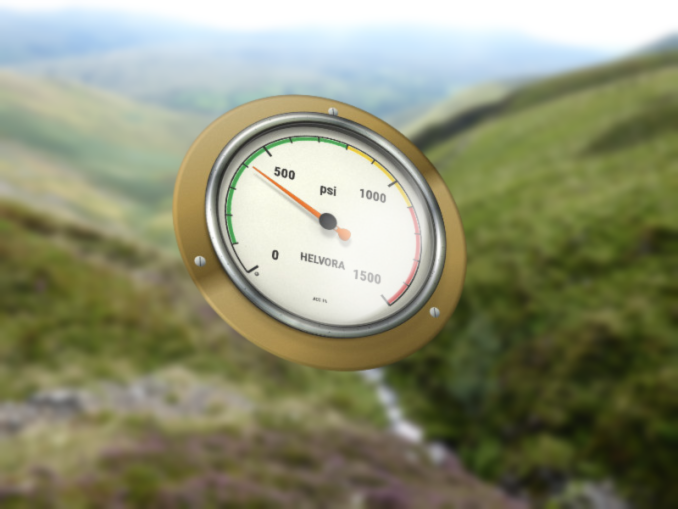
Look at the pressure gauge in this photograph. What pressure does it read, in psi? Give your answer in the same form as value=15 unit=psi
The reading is value=400 unit=psi
